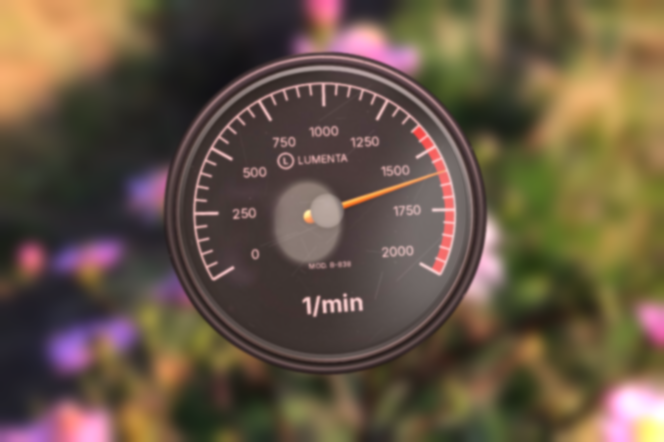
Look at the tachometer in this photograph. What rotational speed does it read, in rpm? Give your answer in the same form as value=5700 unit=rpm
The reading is value=1600 unit=rpm
